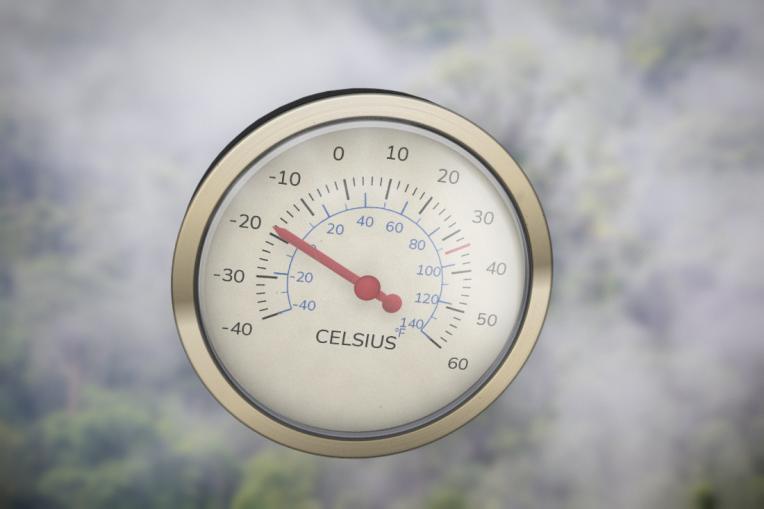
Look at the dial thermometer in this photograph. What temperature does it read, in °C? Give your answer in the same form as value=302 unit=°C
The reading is value=-18 unit=°C
